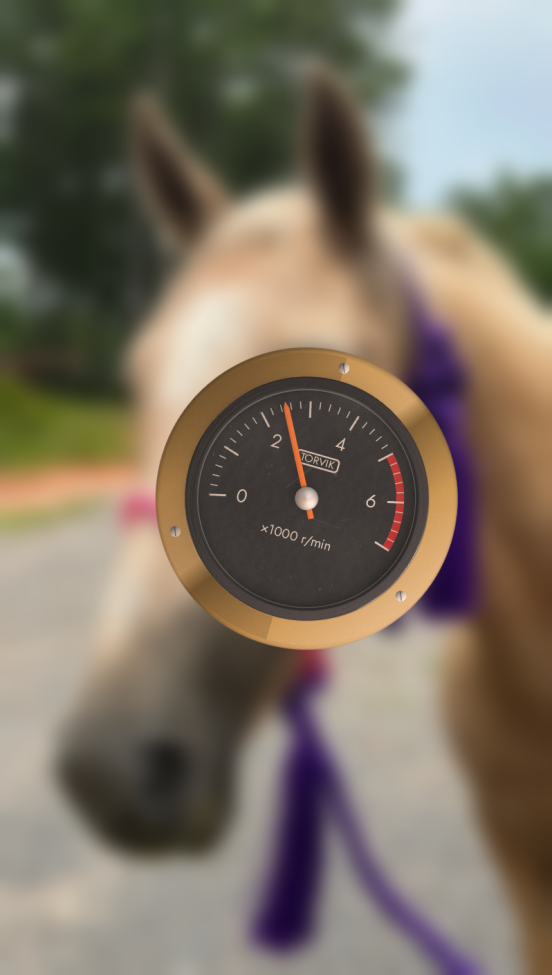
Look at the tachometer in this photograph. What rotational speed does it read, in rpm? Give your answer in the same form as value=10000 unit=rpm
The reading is value=2500 unit=rpm
